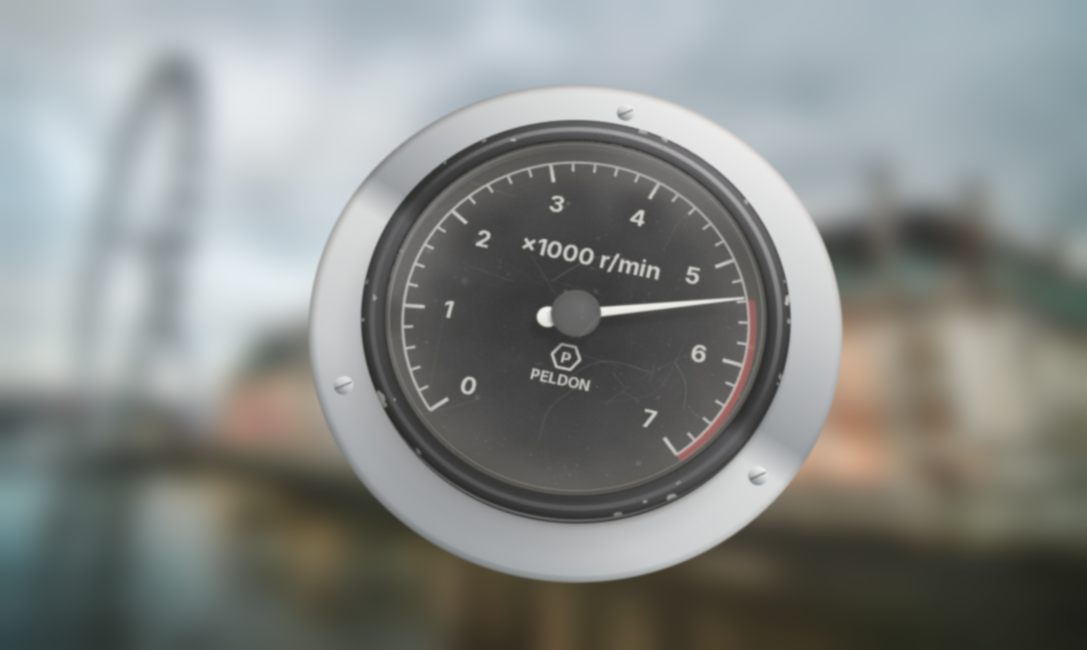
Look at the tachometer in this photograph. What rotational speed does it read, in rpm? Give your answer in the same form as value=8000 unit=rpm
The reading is value=5400 unit=rpm
